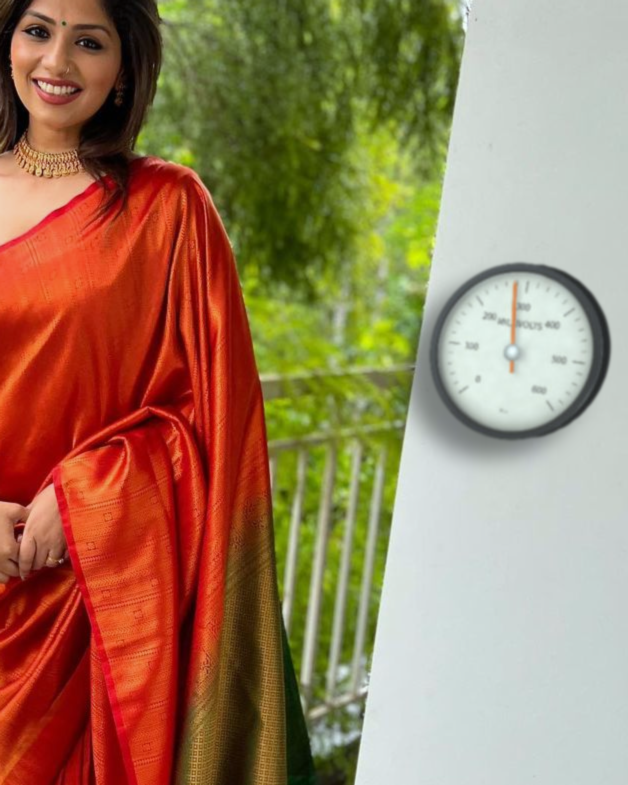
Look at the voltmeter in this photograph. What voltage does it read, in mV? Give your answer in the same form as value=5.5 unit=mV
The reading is value=280 unit=mV
